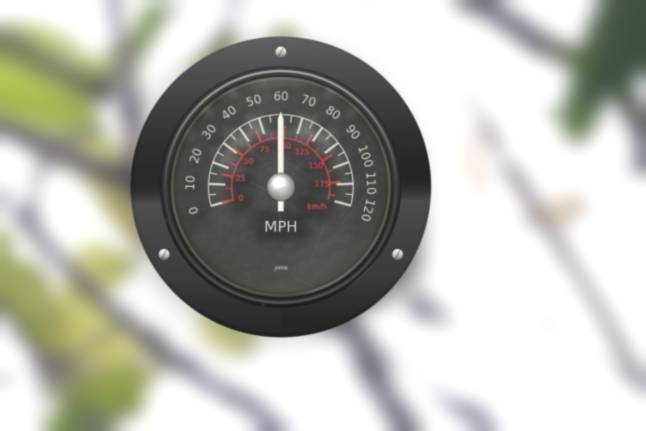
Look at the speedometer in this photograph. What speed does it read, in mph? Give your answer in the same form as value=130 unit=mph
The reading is value=60 unit=mph
